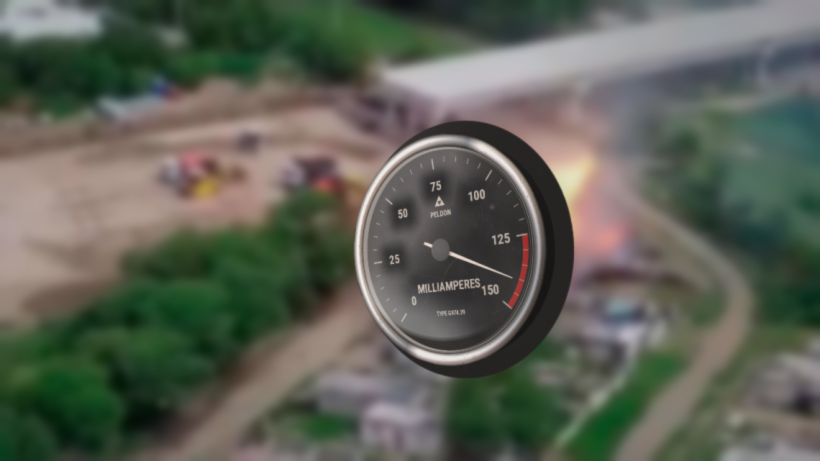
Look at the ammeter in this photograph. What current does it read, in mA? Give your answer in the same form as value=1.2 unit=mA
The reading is value=140 unit=mA
